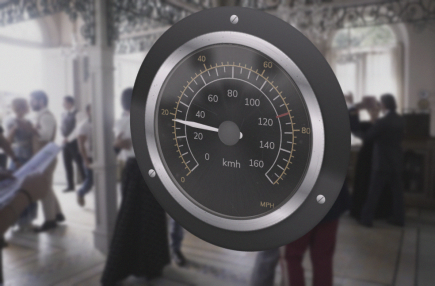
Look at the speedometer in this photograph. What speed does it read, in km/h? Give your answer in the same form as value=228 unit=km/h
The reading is value=30 unit=km/h
